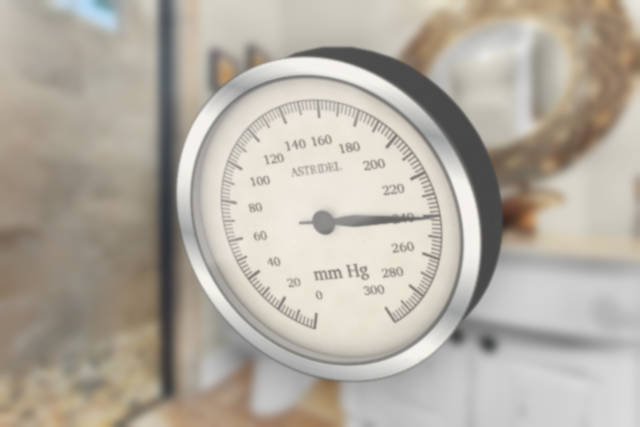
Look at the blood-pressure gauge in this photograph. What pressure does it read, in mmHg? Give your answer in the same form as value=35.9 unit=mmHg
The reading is value=240 unit=mmHg
